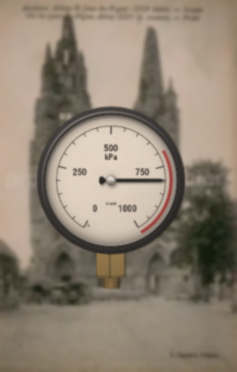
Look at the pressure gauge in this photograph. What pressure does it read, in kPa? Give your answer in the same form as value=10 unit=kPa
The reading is value=800 unit=kPa
